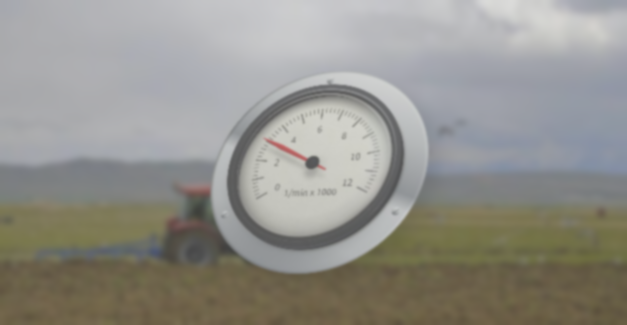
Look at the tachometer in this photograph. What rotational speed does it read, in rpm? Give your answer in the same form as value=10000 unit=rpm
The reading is value=3000 unit=rpm
